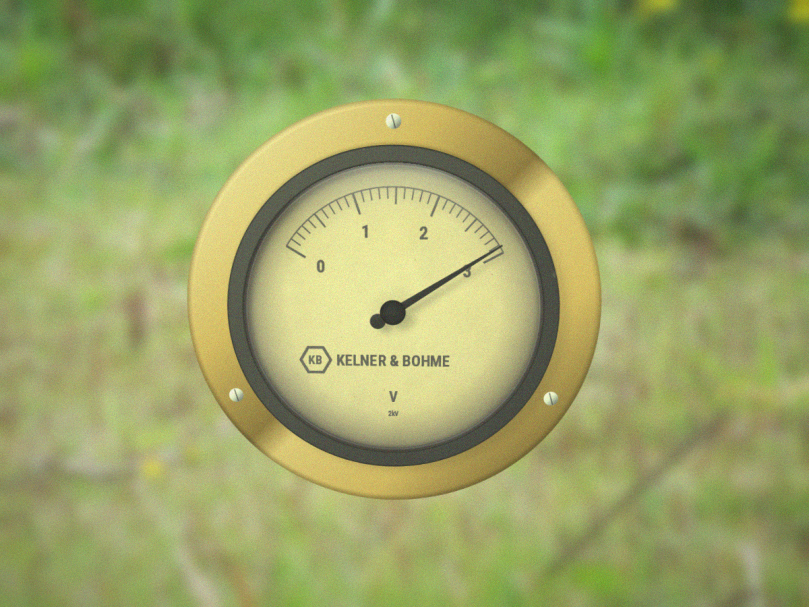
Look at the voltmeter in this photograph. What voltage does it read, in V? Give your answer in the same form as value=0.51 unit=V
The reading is value=2.9 unit=V
